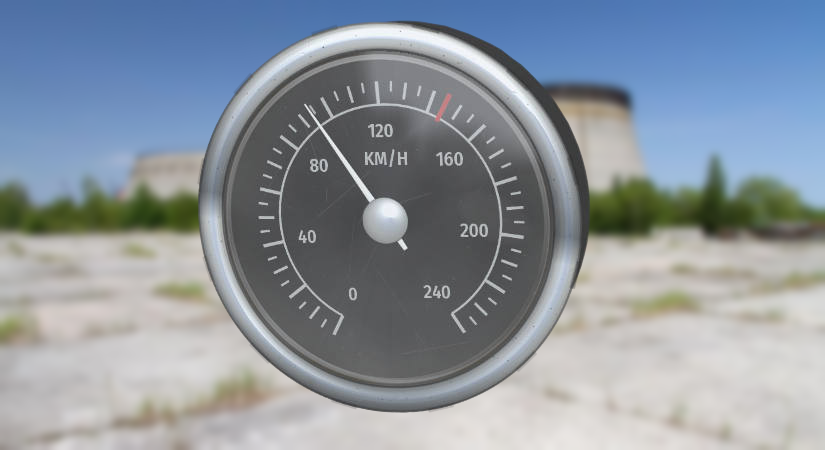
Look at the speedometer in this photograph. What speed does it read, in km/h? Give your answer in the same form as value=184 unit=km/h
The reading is value=95 unit=km/h
